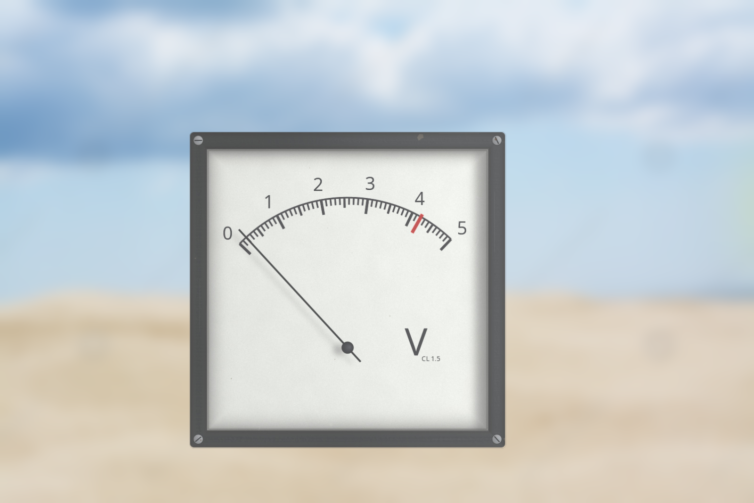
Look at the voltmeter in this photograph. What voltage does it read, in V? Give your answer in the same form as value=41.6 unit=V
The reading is value=0.2 unit=V
